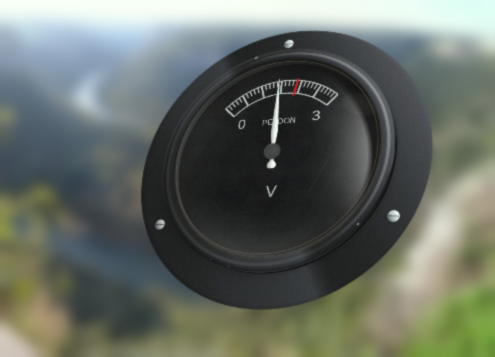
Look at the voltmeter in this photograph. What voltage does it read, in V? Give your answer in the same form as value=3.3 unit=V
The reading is value=1.5 unit=V
